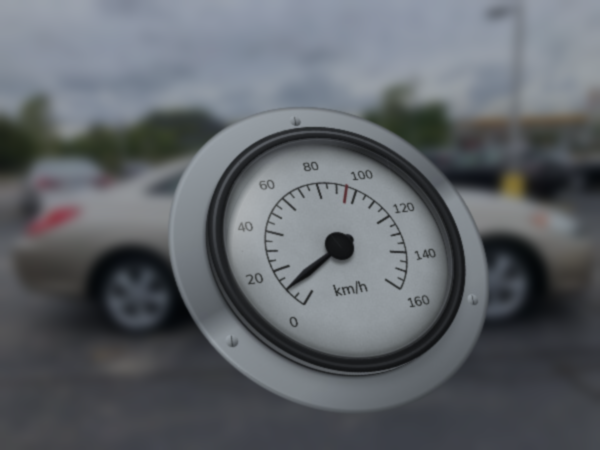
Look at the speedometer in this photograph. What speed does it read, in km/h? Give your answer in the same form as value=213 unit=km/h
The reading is value=10 unit=km/h
